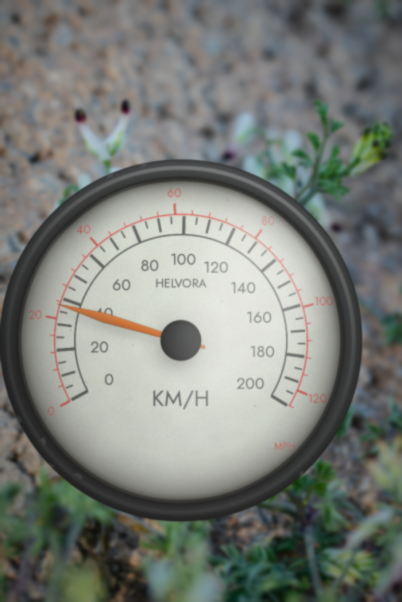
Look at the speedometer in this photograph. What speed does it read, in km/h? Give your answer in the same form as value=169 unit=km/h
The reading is value=37.5 unit=km/h
